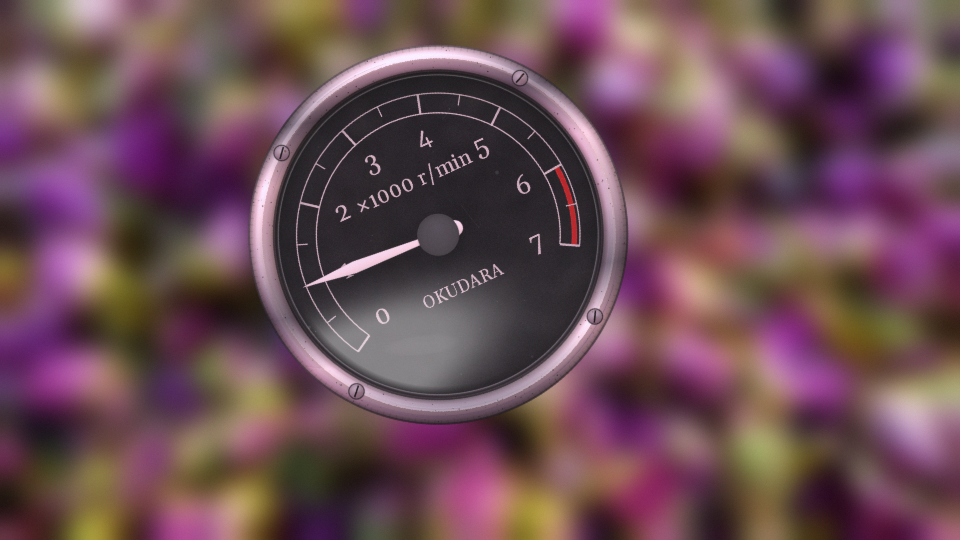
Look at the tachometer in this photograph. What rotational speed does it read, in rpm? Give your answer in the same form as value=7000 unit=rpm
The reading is value=1000 unit=rpm
